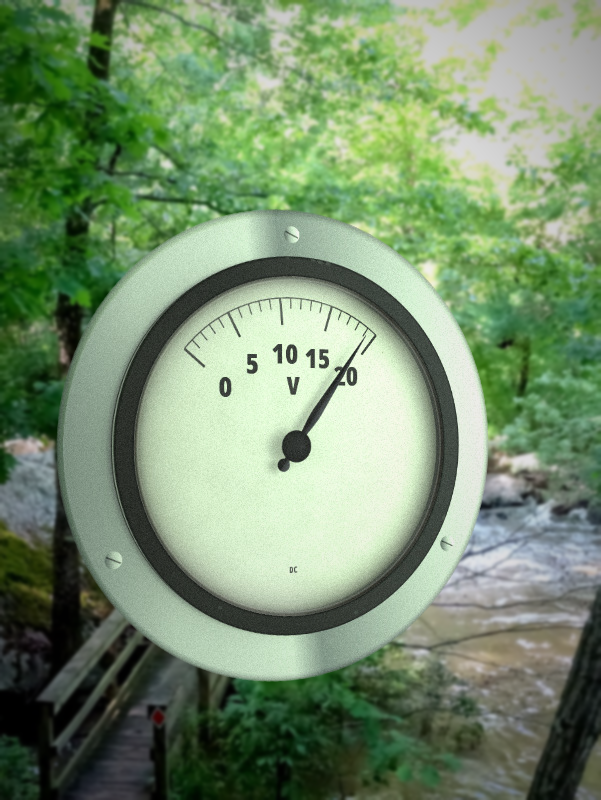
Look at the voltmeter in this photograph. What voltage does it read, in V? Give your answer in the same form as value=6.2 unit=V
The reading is value=19 unit=V
